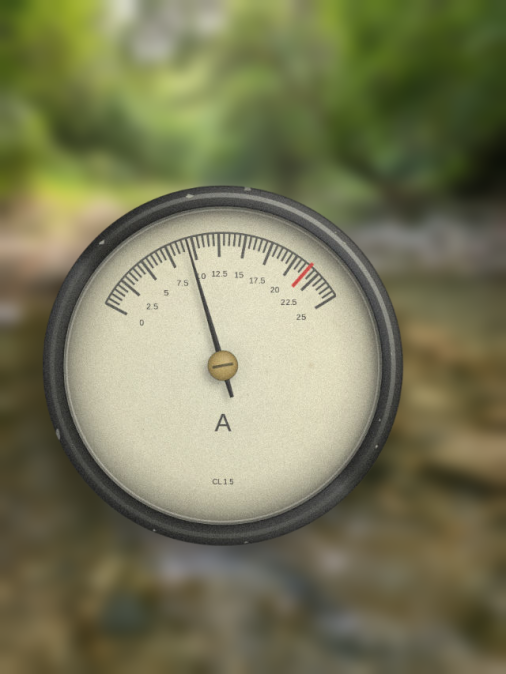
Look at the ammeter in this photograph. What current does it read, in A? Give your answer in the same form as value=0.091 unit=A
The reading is value=9.5 unit=A
